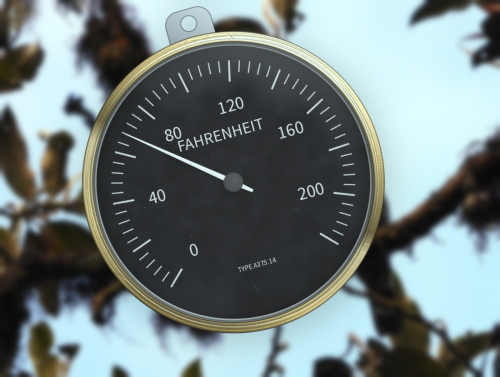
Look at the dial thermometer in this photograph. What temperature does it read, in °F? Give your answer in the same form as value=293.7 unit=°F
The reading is value=68 unit=°F
